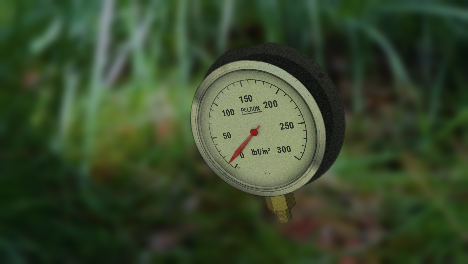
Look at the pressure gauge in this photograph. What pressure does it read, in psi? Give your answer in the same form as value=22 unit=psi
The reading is value=10 unit=psi
